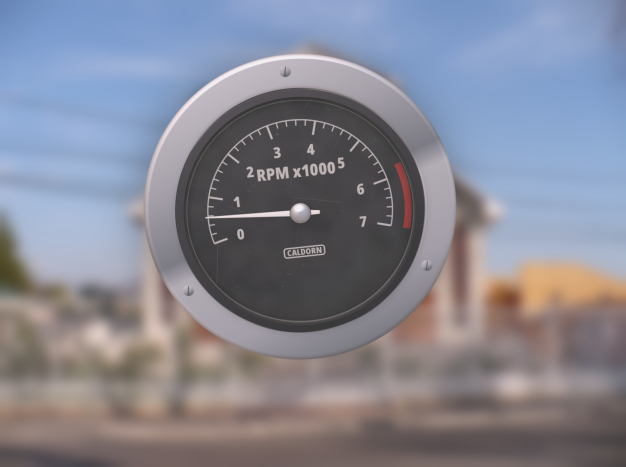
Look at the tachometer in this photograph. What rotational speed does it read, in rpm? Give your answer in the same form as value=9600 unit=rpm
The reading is value=600 unit=rpm
